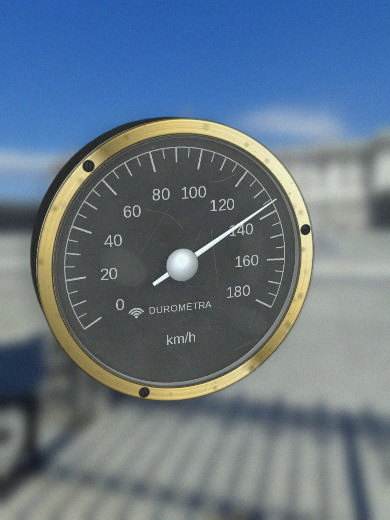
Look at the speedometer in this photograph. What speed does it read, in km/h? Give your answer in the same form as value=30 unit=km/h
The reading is value=135 unit=km/h
